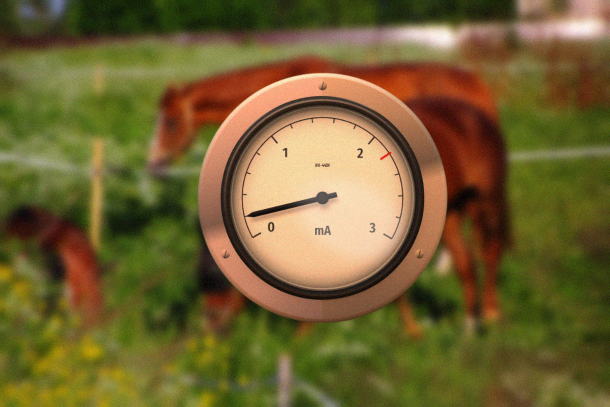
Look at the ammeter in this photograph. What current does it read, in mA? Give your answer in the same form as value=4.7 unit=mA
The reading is value=0.2 unit=mA
